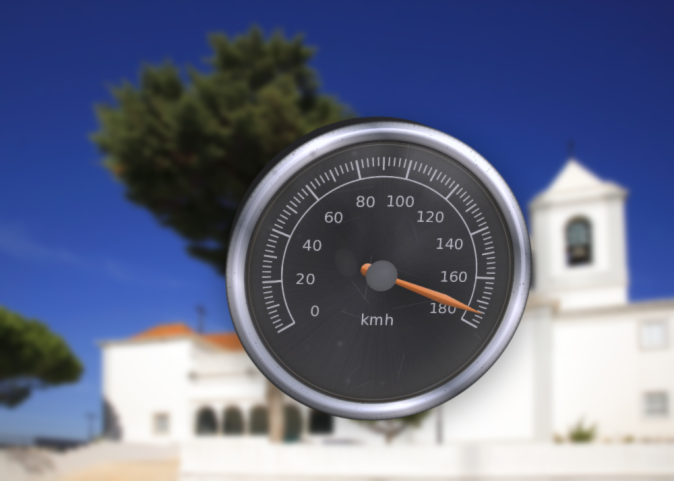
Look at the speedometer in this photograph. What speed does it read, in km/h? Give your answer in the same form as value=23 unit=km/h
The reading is value=174 unit=km/h
